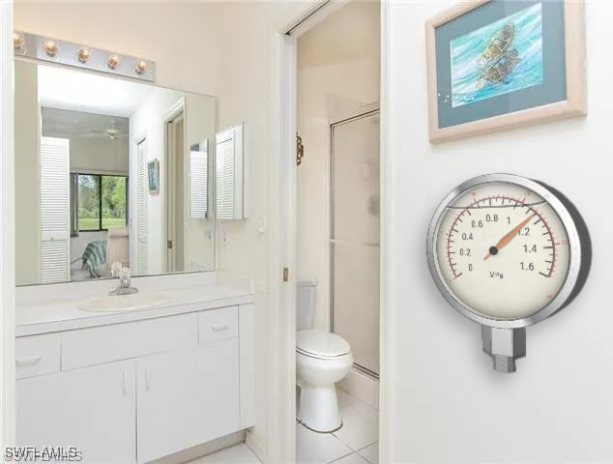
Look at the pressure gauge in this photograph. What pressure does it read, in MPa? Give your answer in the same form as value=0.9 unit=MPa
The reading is value=1.15 unit=MPa
